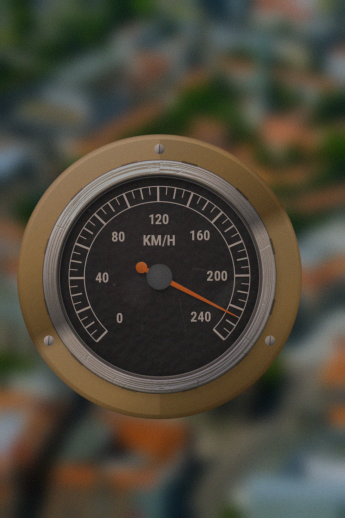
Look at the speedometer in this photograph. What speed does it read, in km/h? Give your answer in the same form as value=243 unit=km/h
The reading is value=225 unit=km/h
